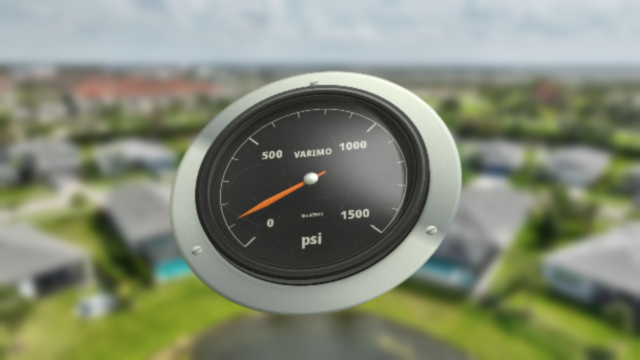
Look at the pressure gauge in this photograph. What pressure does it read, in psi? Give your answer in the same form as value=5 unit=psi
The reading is value=100 unit=psi
